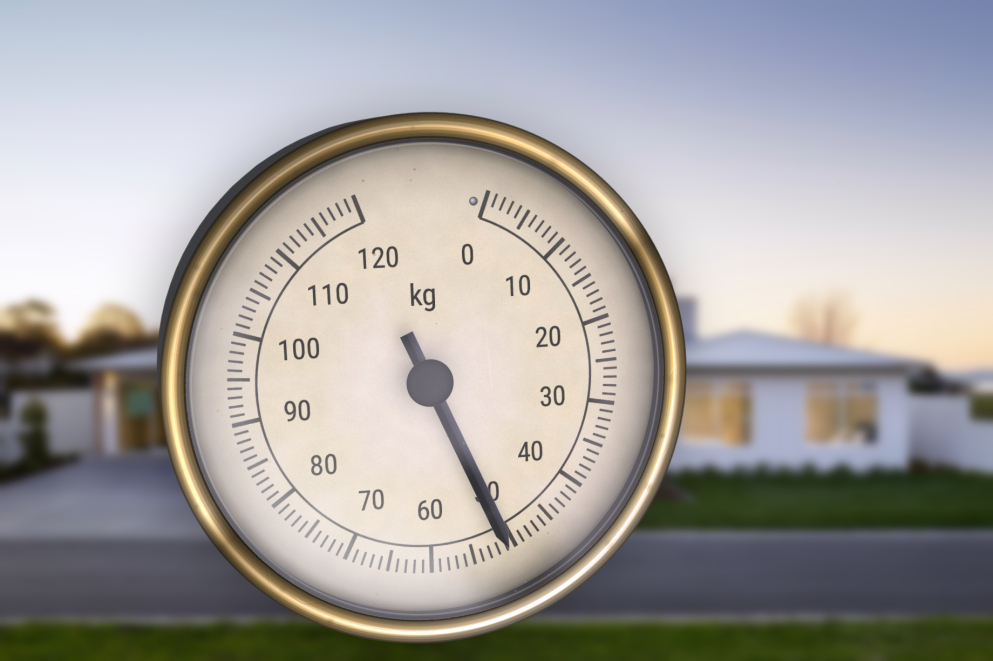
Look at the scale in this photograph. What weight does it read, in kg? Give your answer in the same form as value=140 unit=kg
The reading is value=51 unit=kg
